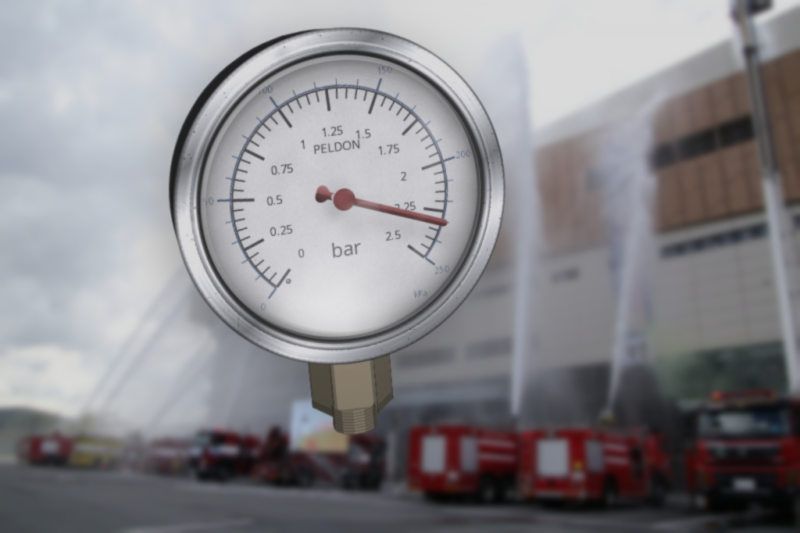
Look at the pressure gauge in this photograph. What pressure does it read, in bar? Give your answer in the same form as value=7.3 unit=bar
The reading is value=2.3 unit=bar
